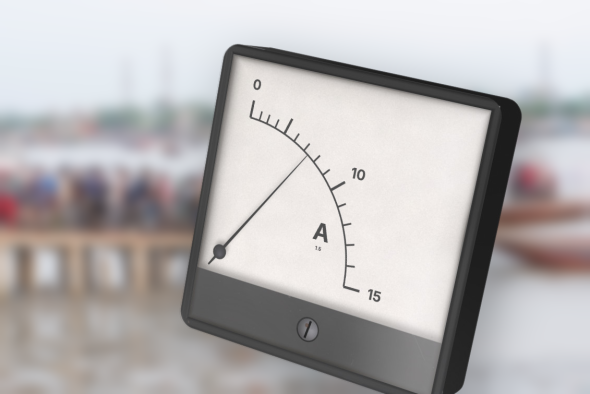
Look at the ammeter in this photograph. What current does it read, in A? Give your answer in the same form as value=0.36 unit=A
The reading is value=7.5 unit=A
